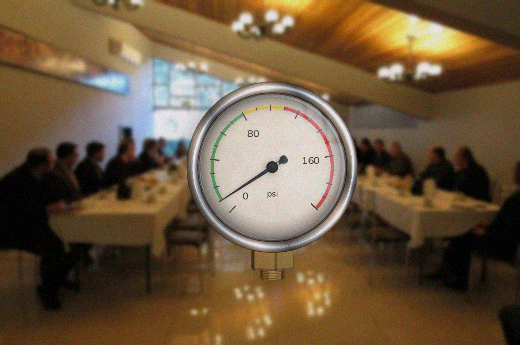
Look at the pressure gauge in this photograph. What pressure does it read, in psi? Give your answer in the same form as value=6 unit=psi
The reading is value=10 unit=psi
